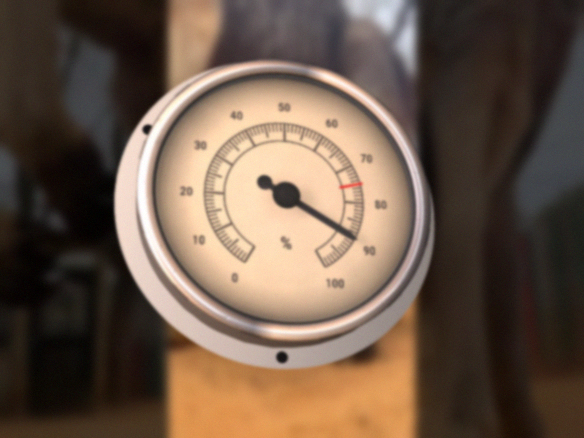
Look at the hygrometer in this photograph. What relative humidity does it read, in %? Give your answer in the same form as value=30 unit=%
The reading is value=90 unit=%
